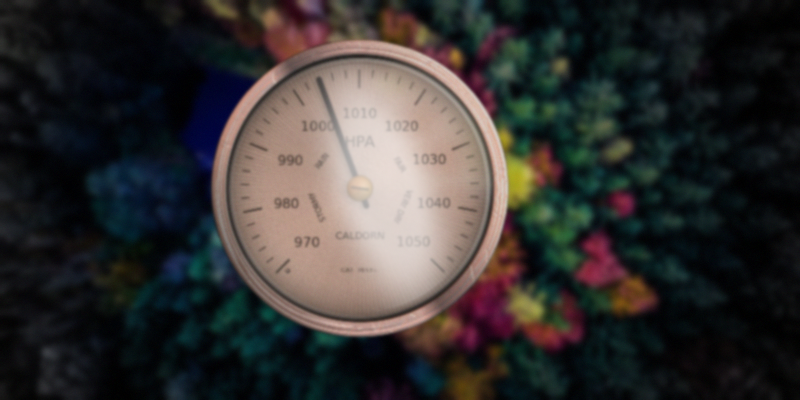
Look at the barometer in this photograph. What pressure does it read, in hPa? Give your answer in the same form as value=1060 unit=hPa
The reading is value=1004 unit=hPa
